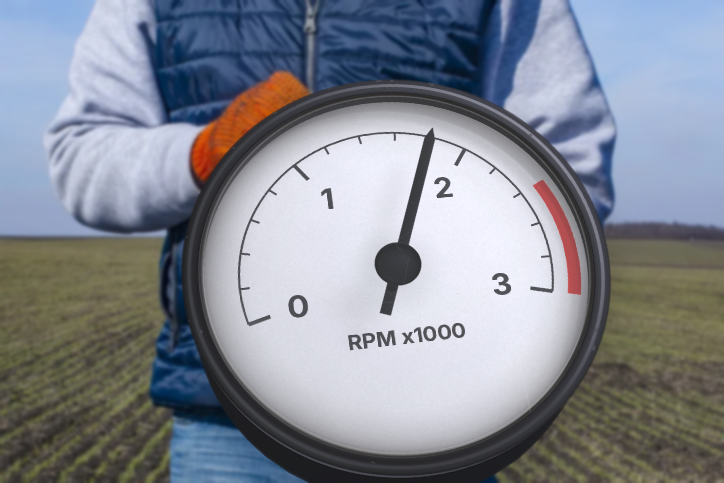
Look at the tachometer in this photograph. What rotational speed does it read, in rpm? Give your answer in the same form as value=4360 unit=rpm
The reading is value=1800 unit=rpm
